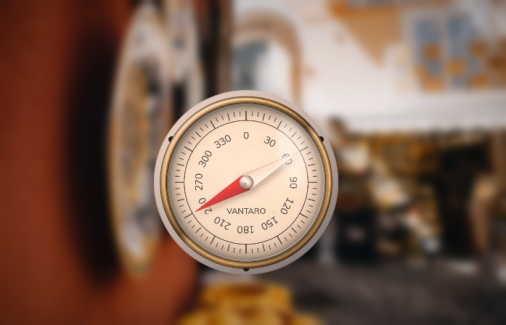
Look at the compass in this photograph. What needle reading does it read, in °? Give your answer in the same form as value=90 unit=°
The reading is value=240 unit=°
